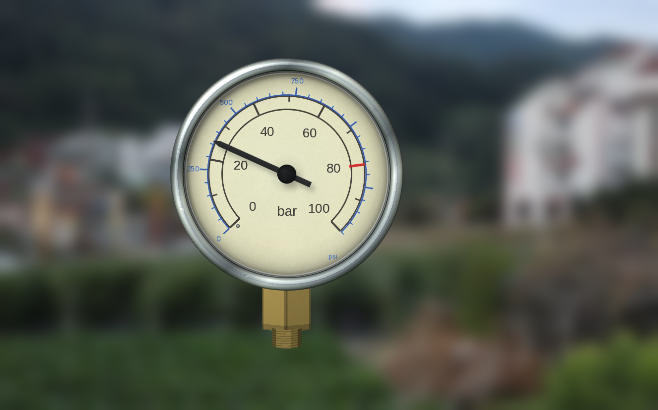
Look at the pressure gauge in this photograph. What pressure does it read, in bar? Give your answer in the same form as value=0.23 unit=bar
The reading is value=25 unit=bar
